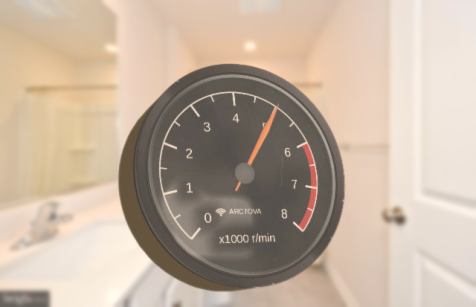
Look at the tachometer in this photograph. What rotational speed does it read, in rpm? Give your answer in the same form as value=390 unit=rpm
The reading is value=5000 unit=rpm
